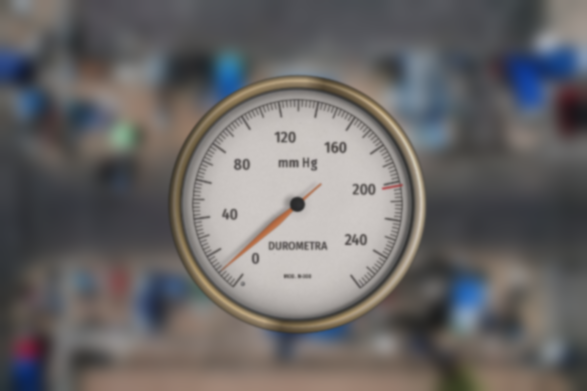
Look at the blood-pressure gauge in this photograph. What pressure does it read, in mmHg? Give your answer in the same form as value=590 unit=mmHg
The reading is value=10 unit=mmHg
